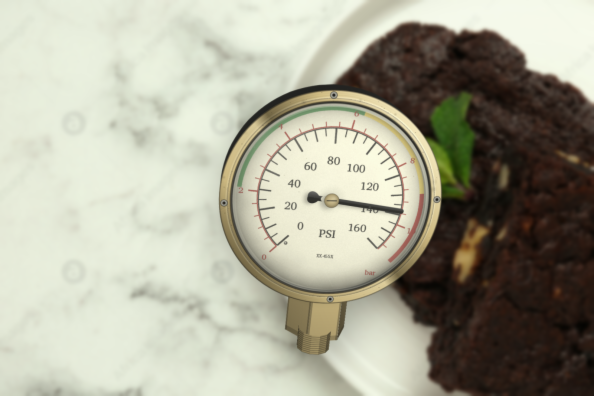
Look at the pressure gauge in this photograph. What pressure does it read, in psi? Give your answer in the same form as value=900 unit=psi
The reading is value=137.5 unit=psi
